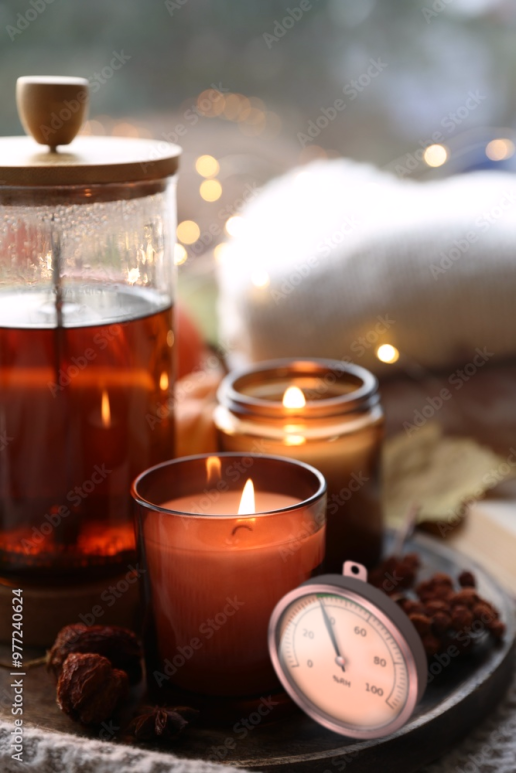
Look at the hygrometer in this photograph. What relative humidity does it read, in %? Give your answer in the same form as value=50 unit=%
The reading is value=40 unit=%
